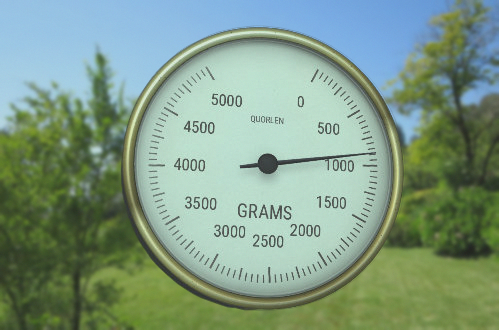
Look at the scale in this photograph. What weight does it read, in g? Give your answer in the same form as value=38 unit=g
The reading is value=900 unit=g
